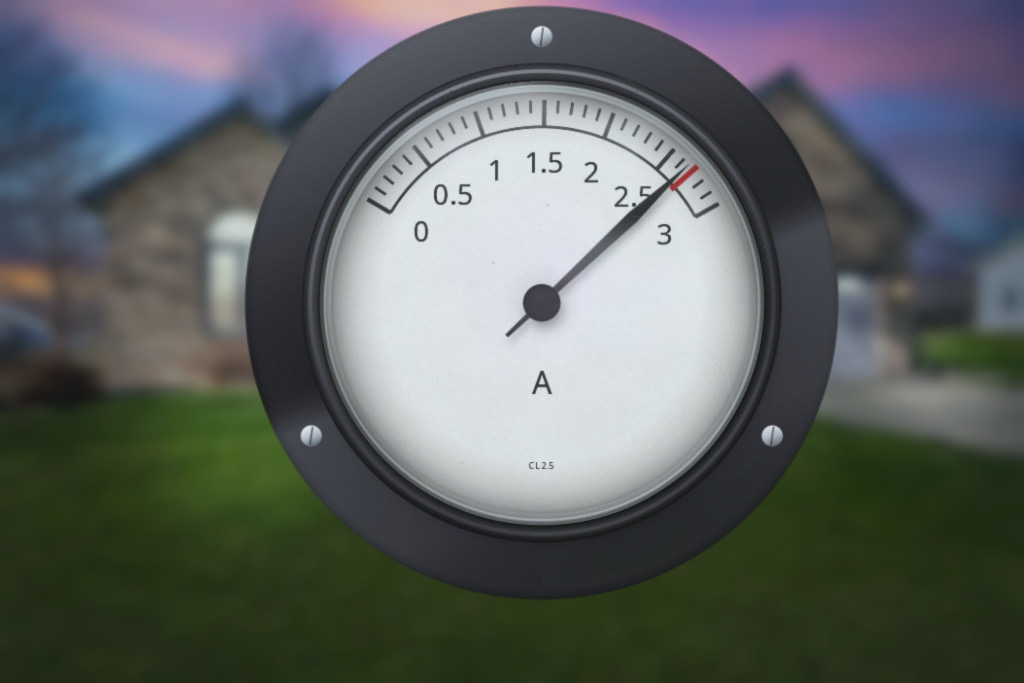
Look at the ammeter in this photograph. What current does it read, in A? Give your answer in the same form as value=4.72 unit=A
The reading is value=2.65 unit=A
